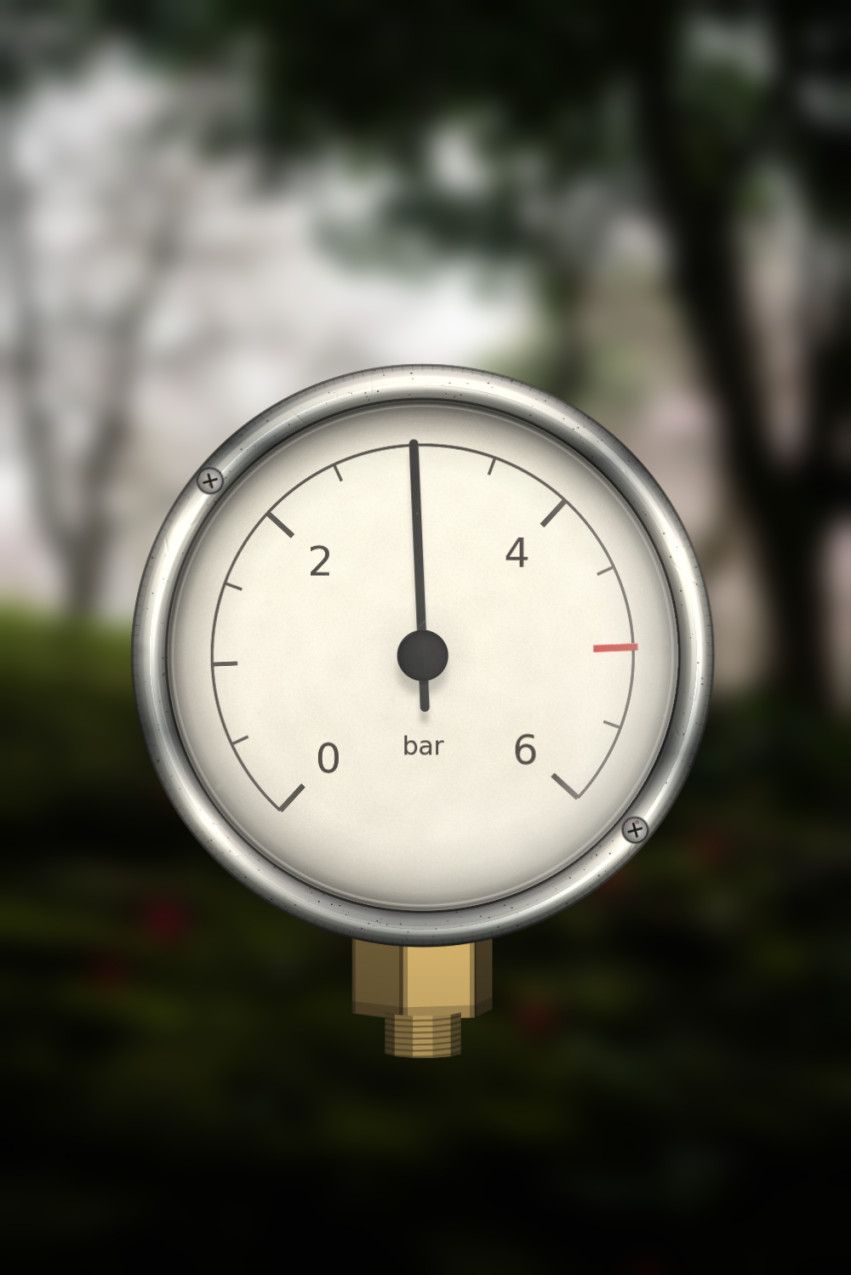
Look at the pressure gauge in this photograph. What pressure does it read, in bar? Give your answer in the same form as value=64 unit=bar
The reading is value=3 unit=bar
